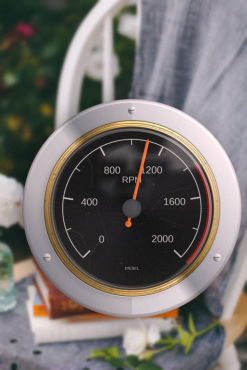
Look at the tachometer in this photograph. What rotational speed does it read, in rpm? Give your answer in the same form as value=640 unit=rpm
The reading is value=1100 unit=rpm
